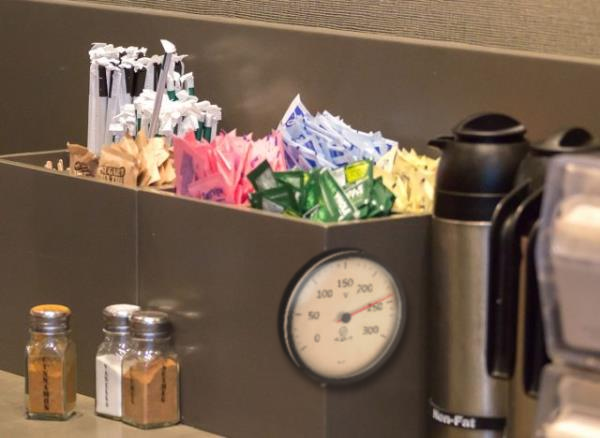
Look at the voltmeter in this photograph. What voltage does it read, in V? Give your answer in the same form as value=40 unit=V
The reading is value=240 unit=V
